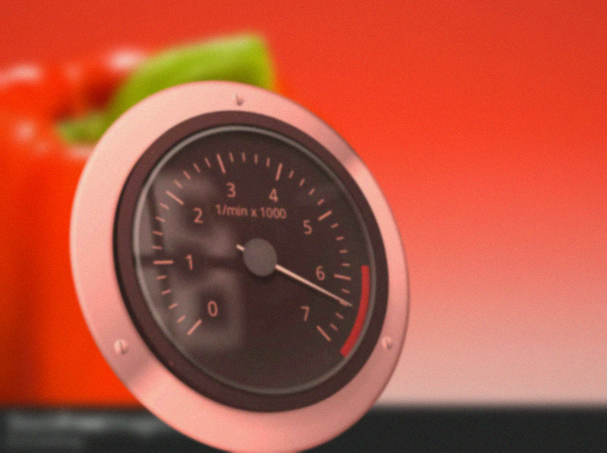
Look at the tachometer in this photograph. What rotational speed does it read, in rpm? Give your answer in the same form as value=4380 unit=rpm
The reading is value=6400 unit=rpm
